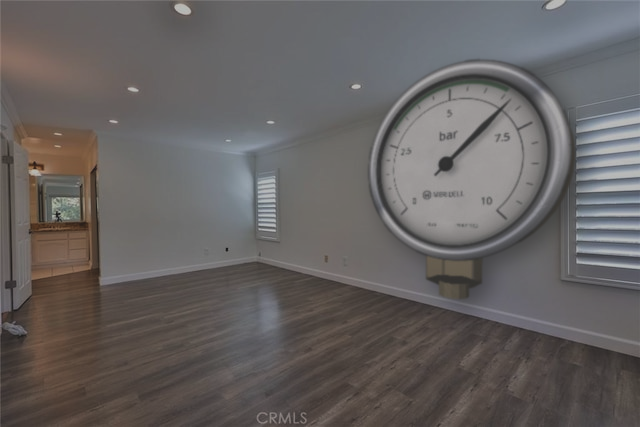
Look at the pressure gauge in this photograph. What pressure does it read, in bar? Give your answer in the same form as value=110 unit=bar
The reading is value=6.75 unit=bar
